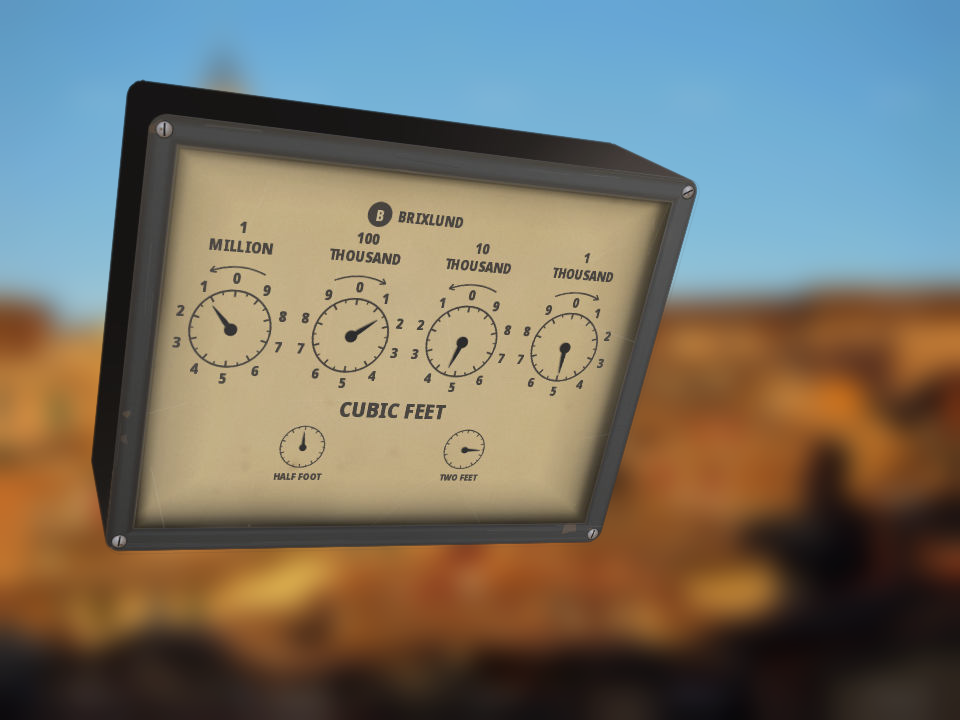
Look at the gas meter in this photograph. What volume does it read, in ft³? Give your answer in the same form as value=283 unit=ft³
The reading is value=114500 unit=ft³
